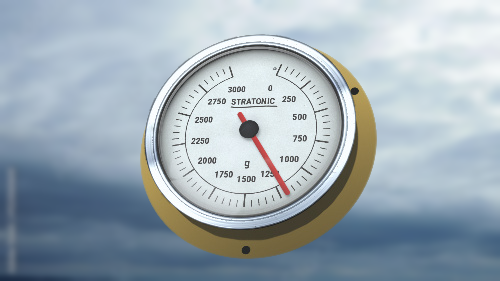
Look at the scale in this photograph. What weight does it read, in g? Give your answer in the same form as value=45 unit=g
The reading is value=1200 unit=g
